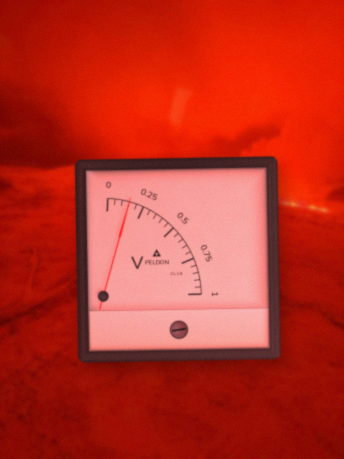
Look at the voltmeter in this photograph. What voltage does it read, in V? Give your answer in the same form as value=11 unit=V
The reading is value=0.15 unit=V
